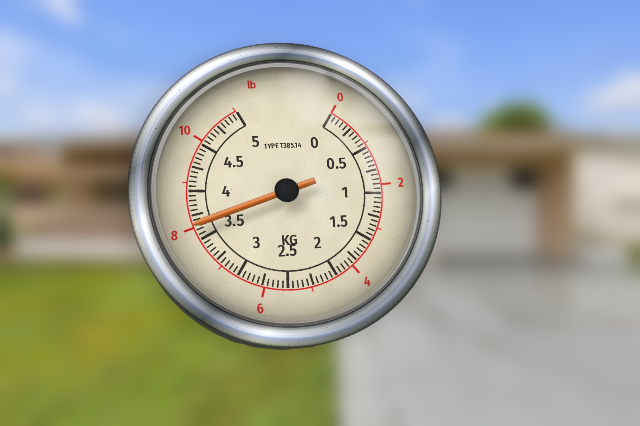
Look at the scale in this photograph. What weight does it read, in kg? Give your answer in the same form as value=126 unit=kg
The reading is value=3.65 unit=kg
